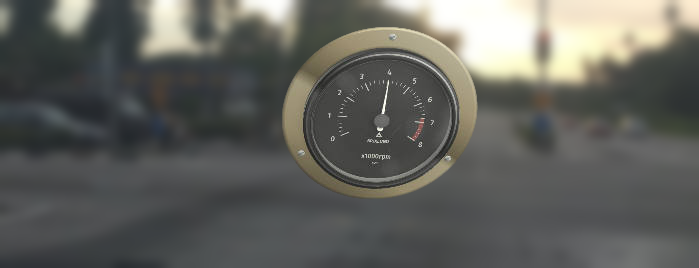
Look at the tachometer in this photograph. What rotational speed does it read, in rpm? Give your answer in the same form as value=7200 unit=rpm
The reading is value=4000 unit=rpm
